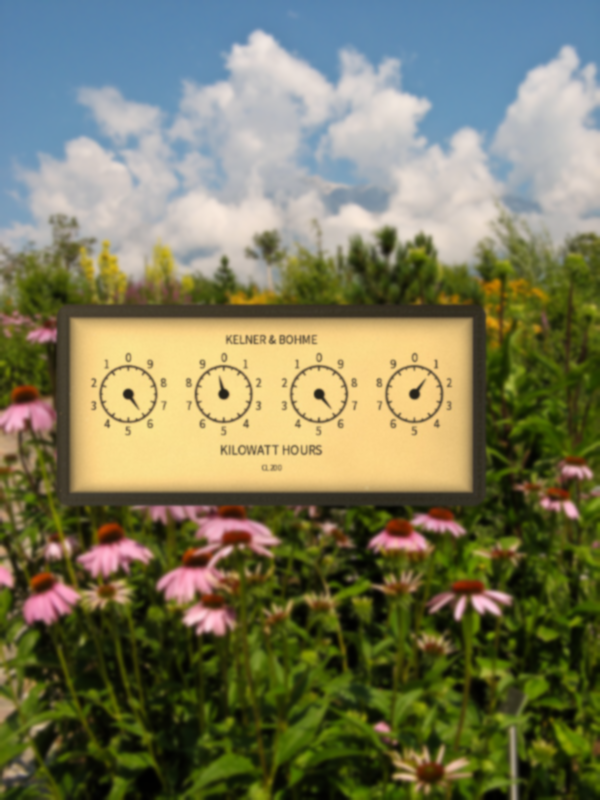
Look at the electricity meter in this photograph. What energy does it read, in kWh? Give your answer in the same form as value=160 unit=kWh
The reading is value=5961 unit=kWh
